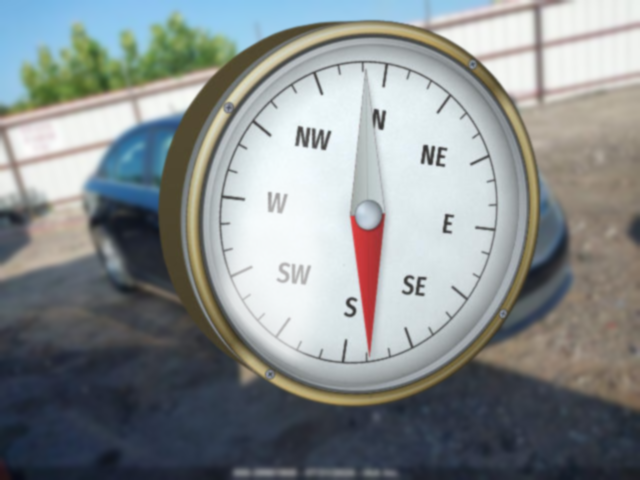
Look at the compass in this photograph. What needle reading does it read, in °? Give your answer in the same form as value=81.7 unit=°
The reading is value=170 unit=°
